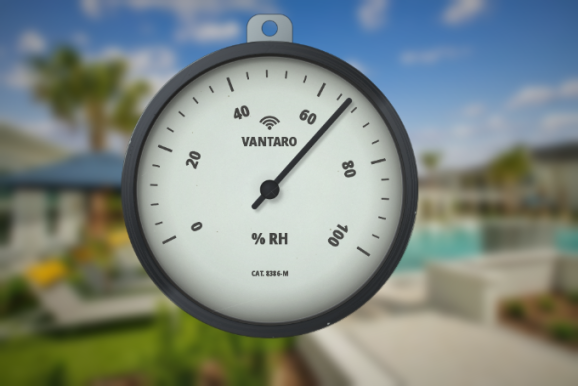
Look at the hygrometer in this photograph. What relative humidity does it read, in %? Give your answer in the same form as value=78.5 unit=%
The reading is value=66 unit=%
